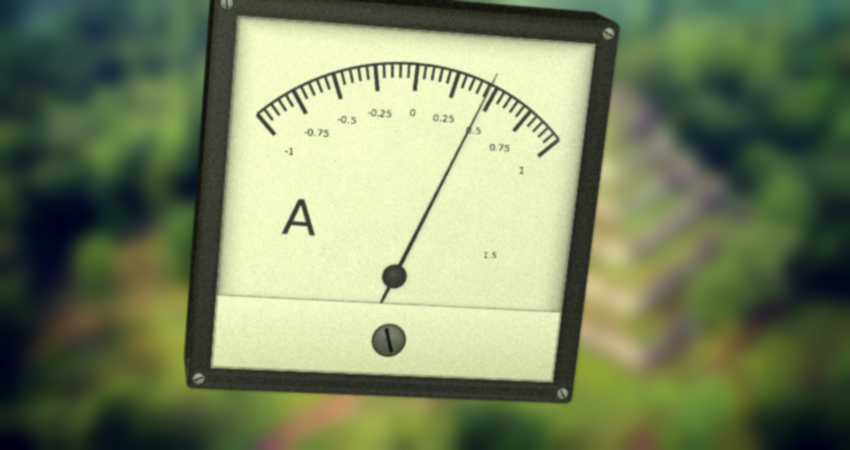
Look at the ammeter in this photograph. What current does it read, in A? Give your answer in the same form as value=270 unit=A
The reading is value=0.45 unit=A
